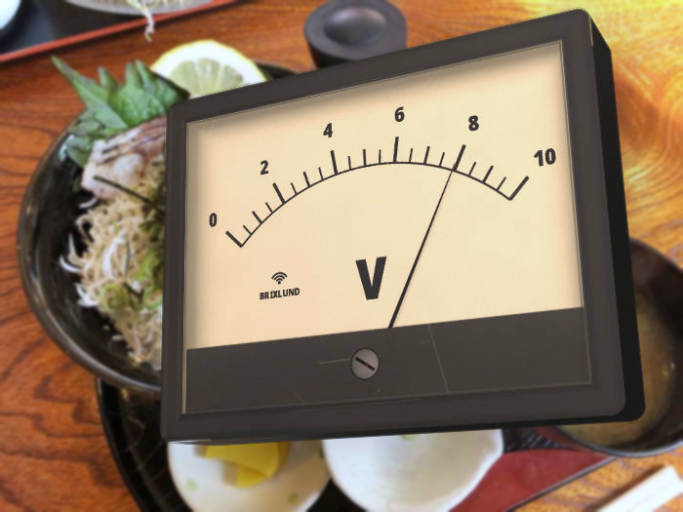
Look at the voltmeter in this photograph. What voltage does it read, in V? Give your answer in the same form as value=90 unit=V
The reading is value=8 unit=V
